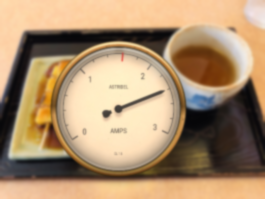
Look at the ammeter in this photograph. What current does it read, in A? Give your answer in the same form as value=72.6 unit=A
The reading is value=2.4 unit=A
